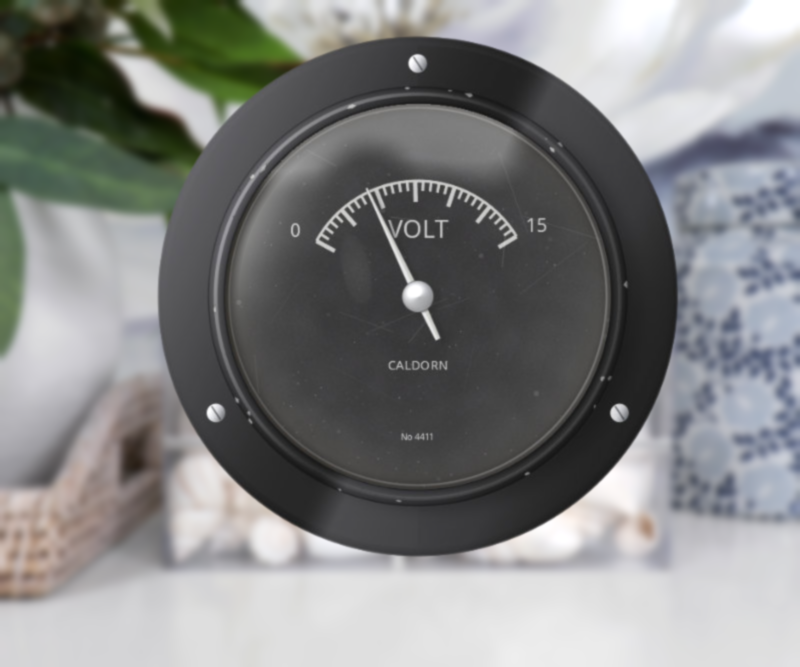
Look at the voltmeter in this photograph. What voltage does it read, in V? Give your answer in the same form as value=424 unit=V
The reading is value=4.5 unit=V
